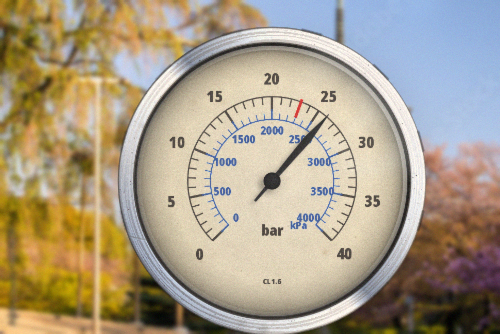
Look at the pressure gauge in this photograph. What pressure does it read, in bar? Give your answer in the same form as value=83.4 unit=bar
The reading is value=26 unit=bar
